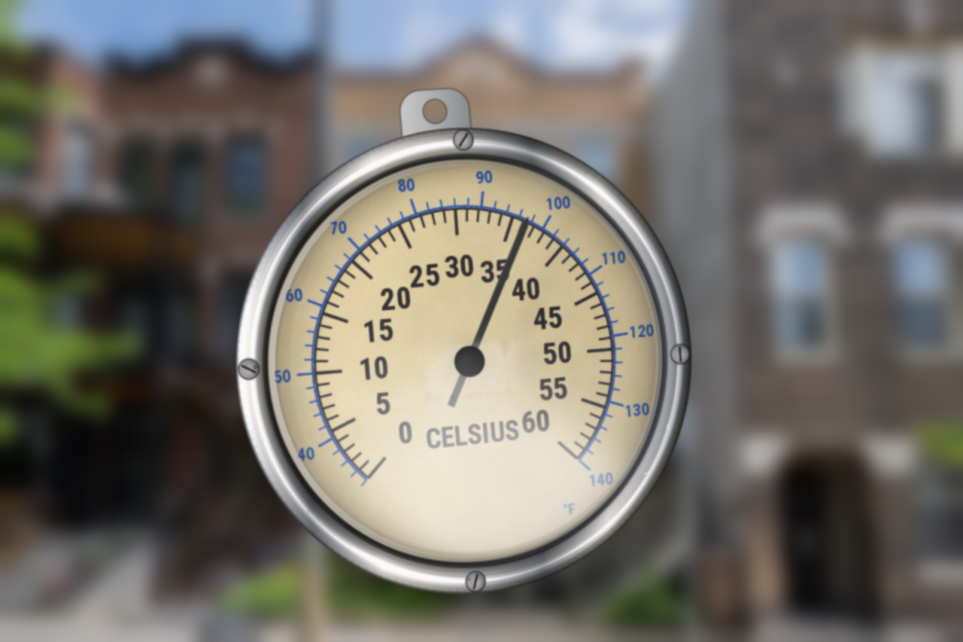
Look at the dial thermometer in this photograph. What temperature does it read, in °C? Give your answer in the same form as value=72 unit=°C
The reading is value=36 unit=°C
